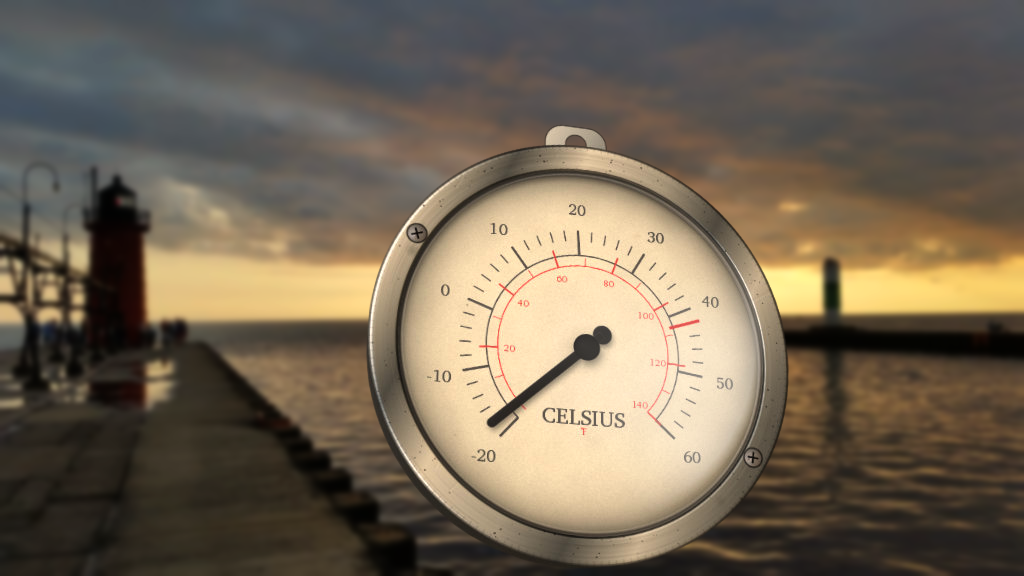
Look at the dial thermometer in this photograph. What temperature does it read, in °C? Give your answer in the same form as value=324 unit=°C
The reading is value=-18 unit=°C
